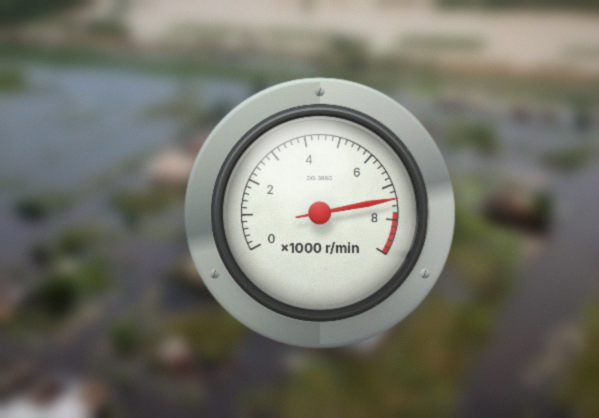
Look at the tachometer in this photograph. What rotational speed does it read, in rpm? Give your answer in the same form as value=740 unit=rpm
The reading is value=7400 unit=rpm
